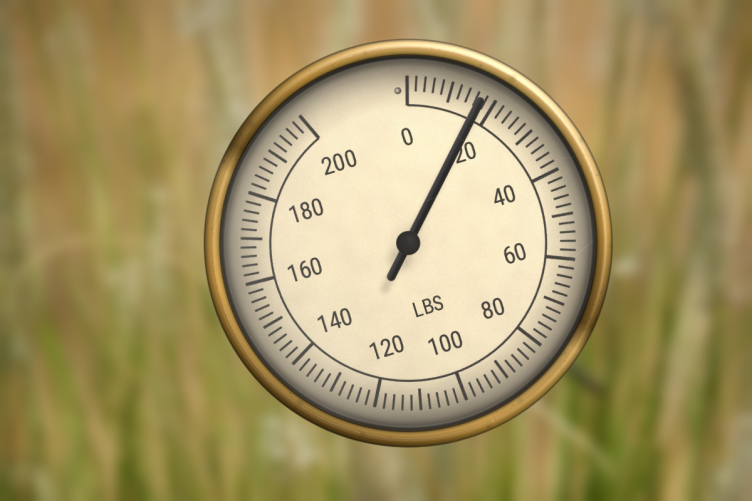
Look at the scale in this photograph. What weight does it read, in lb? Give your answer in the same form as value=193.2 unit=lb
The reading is value=17 unit=lb
